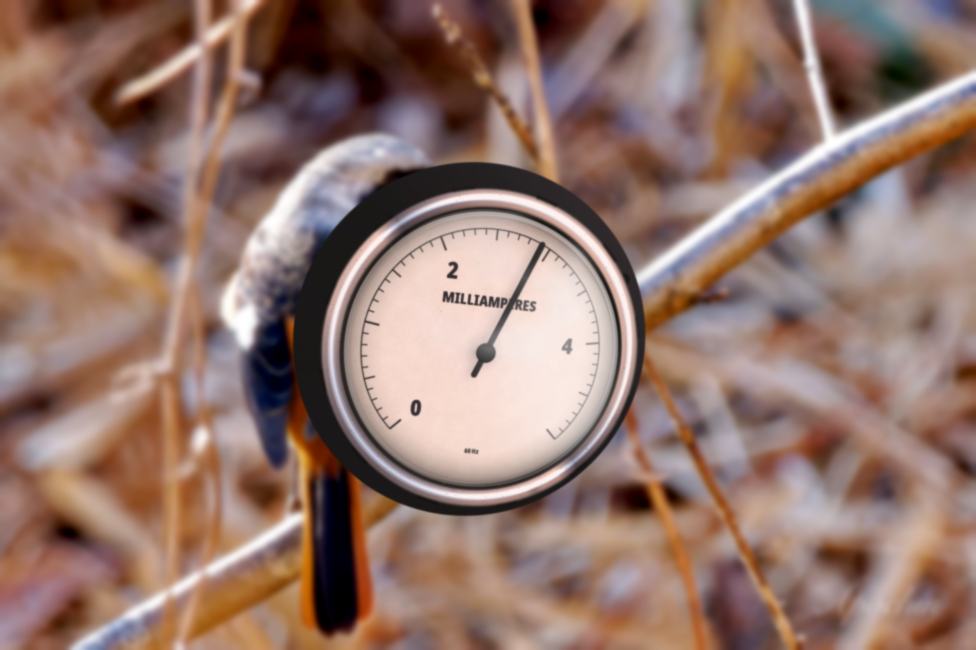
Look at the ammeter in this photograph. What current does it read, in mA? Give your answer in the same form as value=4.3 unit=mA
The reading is value=2.9 unit=mA
